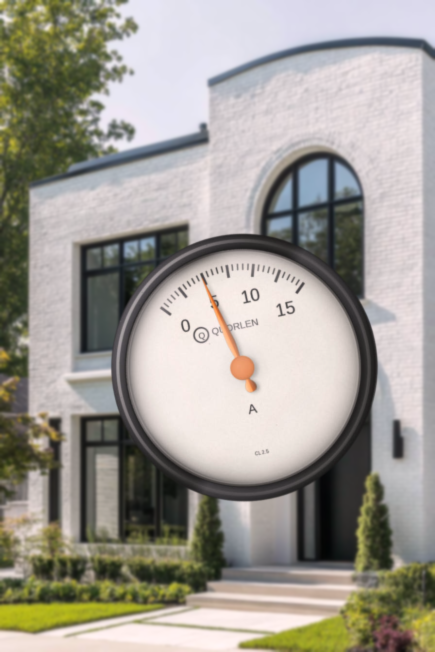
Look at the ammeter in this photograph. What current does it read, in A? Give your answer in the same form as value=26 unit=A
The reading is value=5 unit=A
